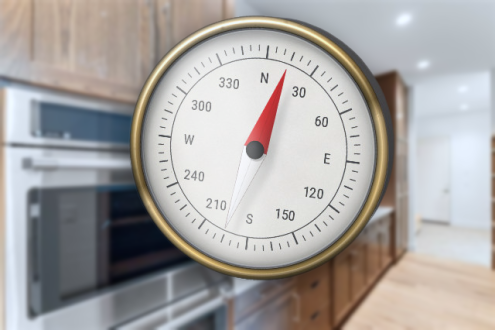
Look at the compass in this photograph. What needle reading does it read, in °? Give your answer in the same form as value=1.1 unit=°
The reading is value=15 unit=°
